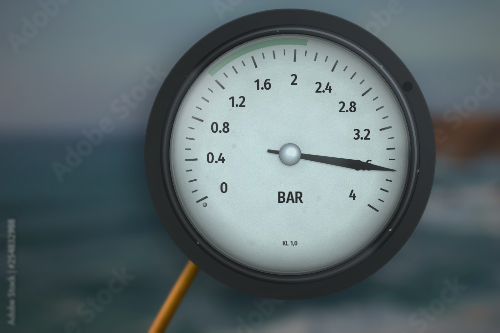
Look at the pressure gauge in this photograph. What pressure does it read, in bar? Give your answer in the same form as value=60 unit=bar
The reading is value=3.6 unit=bar
